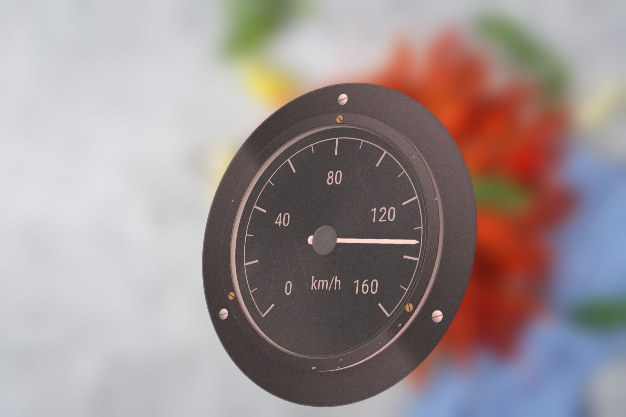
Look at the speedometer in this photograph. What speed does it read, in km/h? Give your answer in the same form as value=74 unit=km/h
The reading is value=135 unit=km/h
